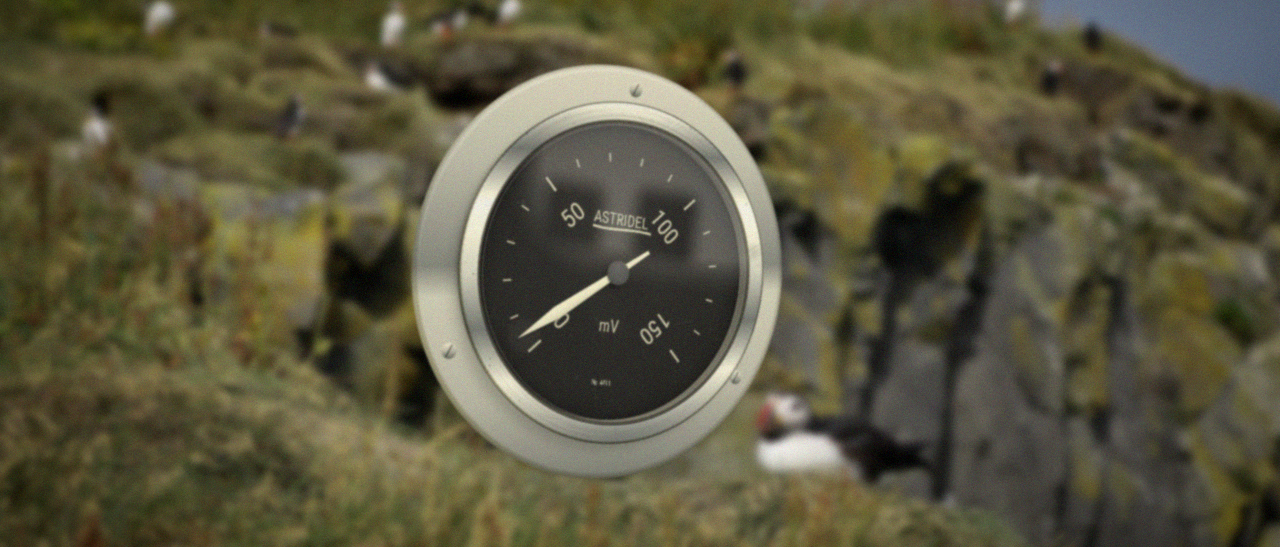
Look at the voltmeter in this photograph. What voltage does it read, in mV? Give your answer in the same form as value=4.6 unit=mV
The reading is value=5 unit=mV
